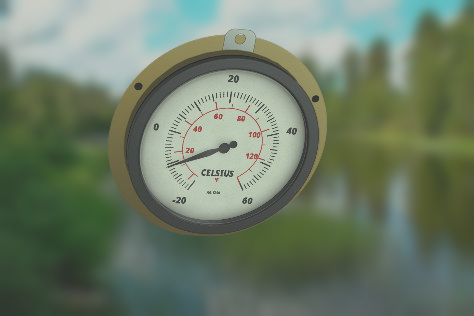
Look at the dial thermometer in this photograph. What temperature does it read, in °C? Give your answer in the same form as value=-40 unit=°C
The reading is value=-10 unit=°C
